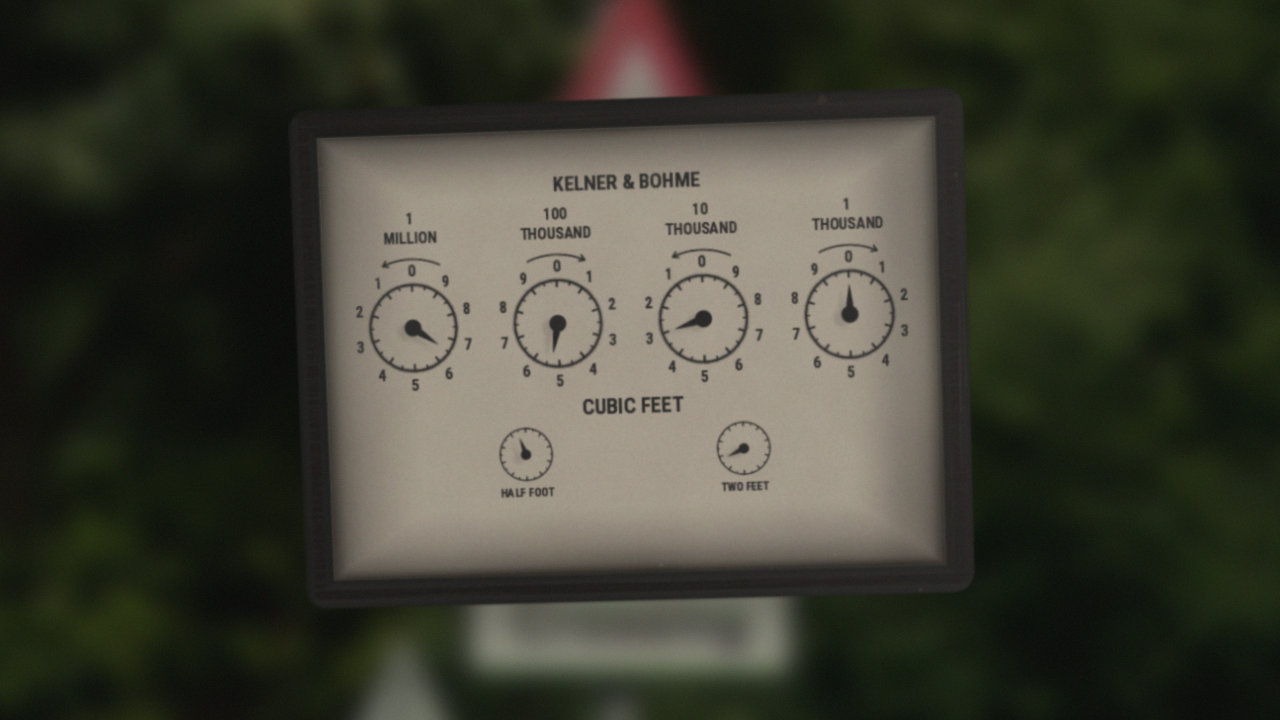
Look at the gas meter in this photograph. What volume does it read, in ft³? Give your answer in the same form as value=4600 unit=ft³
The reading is value=653000 unit=ft³
